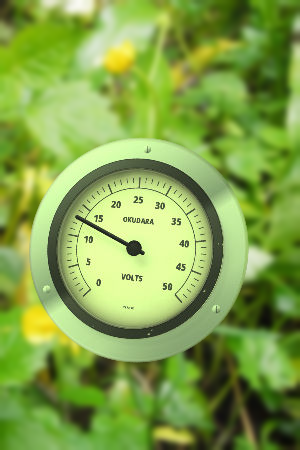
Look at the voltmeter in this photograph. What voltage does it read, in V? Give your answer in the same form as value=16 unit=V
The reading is value=13 unit=V
